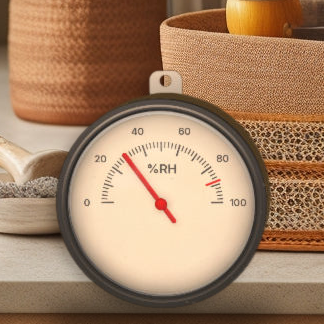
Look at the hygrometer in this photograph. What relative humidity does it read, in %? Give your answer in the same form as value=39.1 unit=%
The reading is value=30 unit=%
